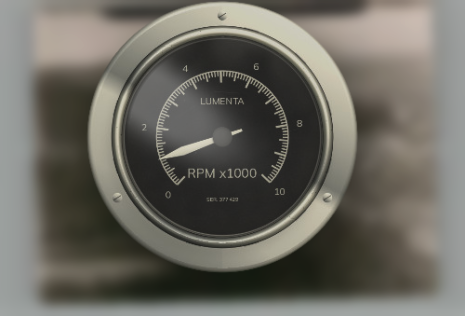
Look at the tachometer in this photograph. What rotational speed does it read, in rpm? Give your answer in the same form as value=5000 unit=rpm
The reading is value=1000 unit=rpm
